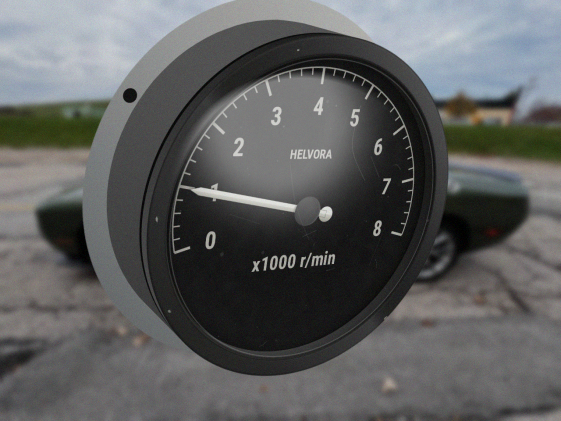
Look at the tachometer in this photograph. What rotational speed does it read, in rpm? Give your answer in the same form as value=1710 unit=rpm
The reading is value=1000 unit=rpm
